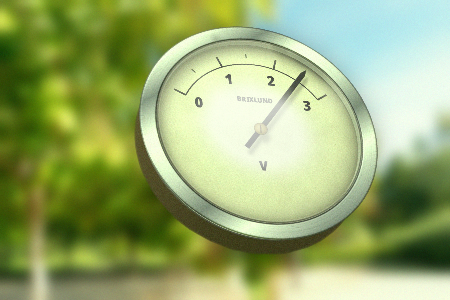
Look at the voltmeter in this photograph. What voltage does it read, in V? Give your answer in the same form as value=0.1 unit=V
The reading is value=2.5 unit=V
